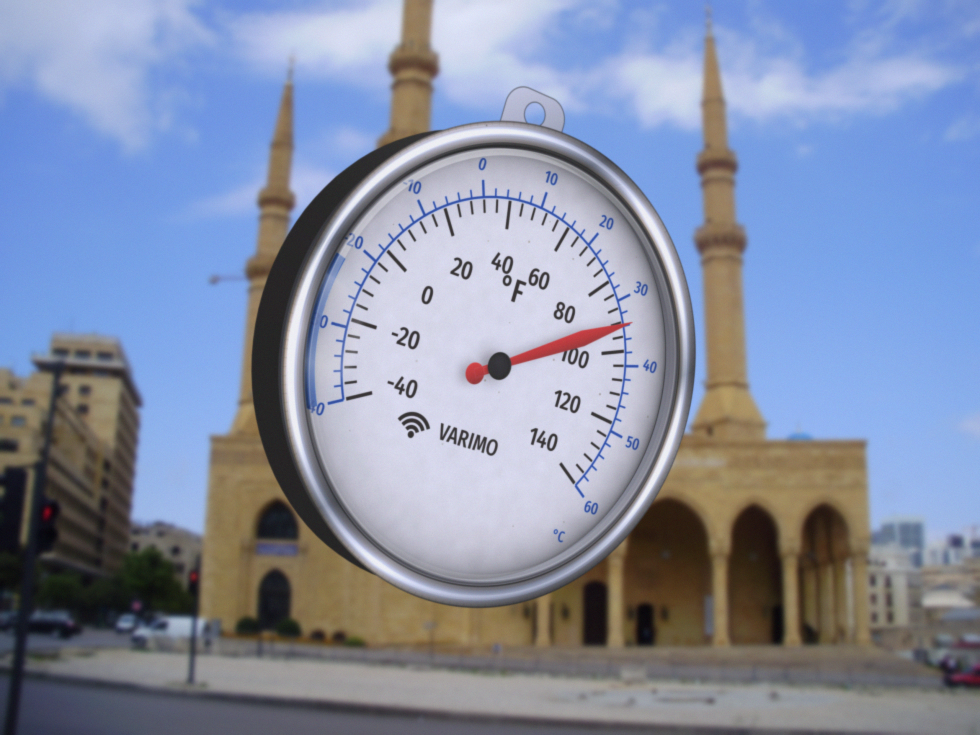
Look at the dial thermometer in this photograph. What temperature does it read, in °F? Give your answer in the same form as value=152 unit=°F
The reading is value=92 unit=°F
